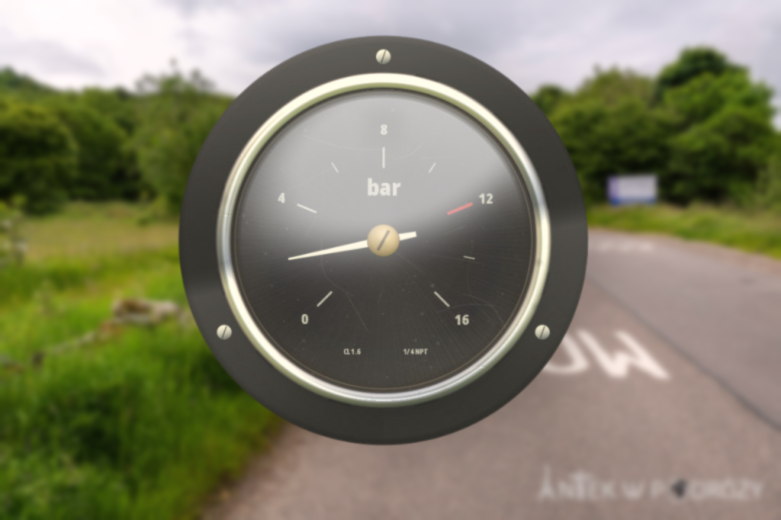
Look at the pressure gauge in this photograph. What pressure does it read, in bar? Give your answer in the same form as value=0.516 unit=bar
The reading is value=2 unit=bar
